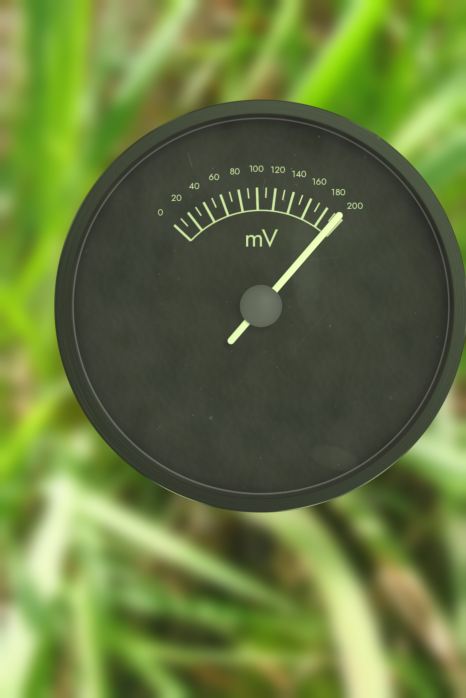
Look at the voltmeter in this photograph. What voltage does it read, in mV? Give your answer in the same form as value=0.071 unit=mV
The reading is value=195 unit=mV
